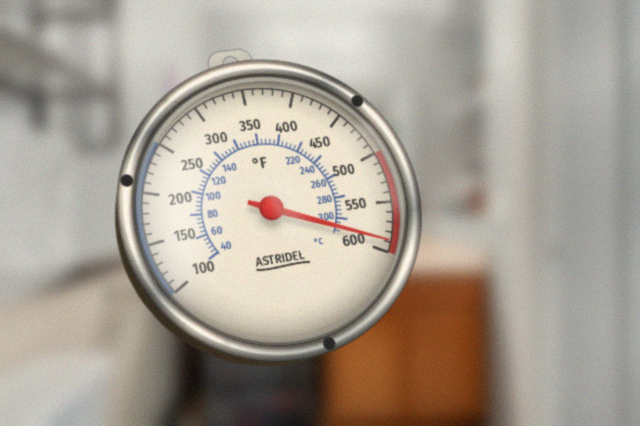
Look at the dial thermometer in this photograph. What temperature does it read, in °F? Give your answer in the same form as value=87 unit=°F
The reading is value=590 unit=°F
